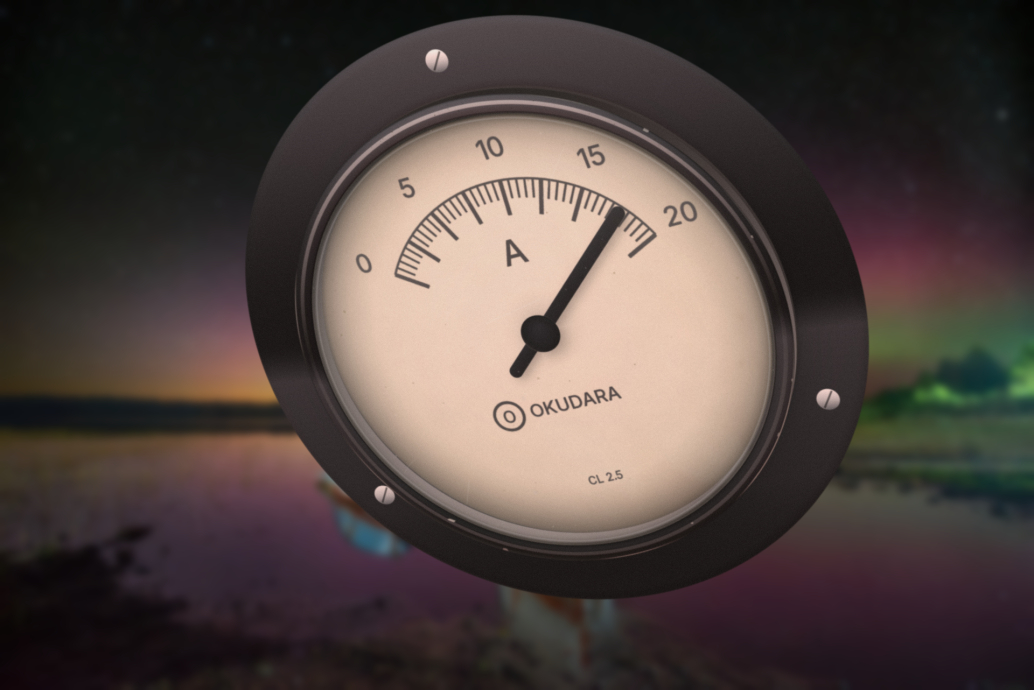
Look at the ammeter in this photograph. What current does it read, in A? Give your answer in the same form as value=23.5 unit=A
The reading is value=17.5 unit=A
